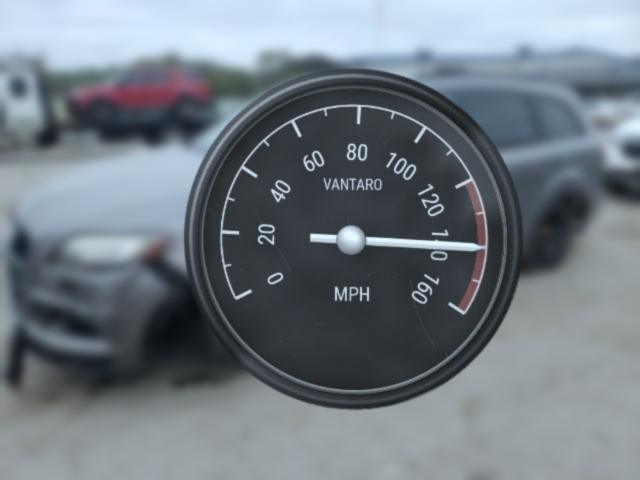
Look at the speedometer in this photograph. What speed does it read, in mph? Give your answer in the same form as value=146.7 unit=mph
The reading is value=140 unit=mph
